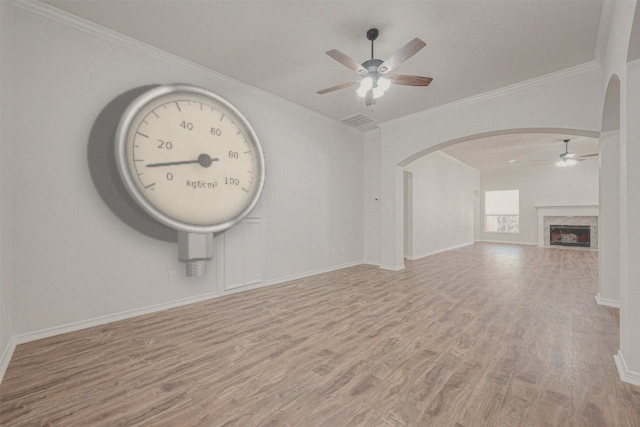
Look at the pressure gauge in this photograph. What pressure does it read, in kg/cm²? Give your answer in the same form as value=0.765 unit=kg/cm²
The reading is value=7.5 unit=kg/cm²
